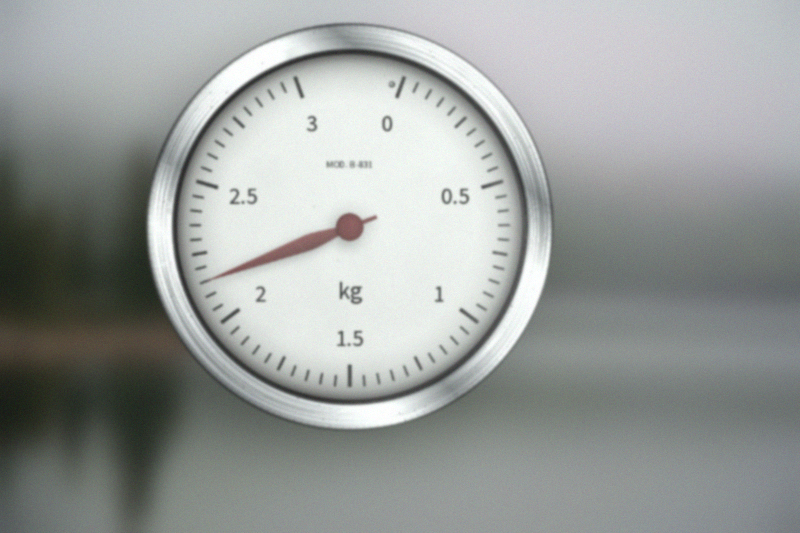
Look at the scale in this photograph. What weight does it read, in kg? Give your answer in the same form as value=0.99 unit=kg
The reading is value=2.15 unit=kg
